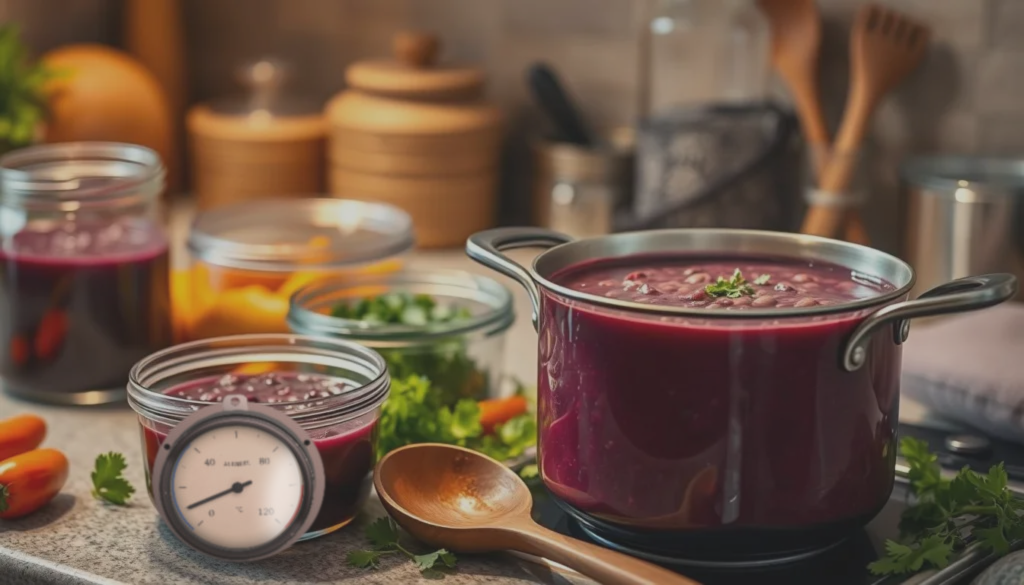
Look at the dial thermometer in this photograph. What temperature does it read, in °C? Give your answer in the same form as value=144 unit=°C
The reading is value=10 unit=°C
